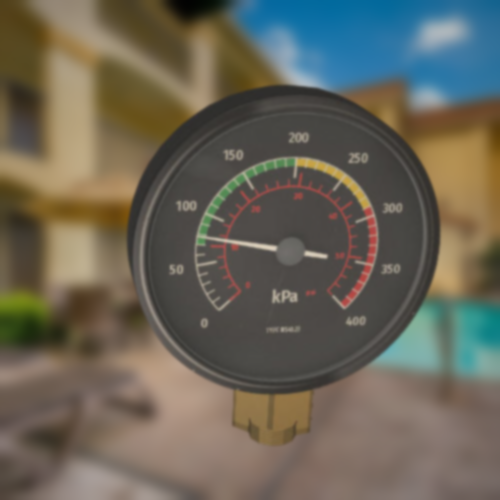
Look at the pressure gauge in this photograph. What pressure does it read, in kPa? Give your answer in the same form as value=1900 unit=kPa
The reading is value=80 unit=kPa
